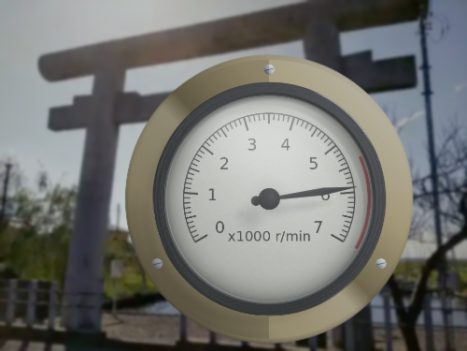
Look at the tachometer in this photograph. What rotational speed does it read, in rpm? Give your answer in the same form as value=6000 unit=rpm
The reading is value=5900 unit=rpm
